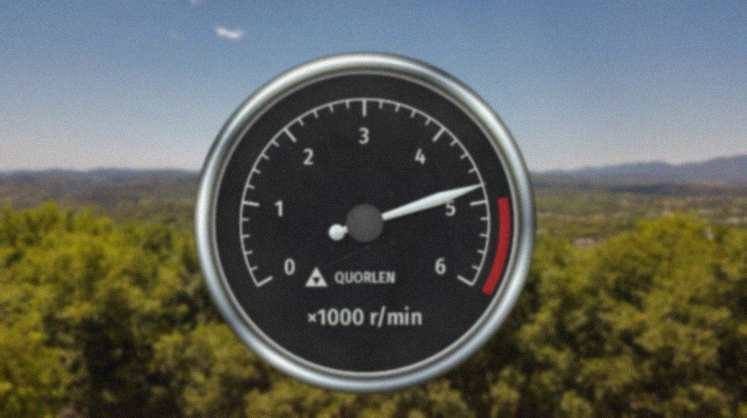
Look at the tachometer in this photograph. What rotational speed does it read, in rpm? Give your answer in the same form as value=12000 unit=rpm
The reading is value=4800 unit=rpm
